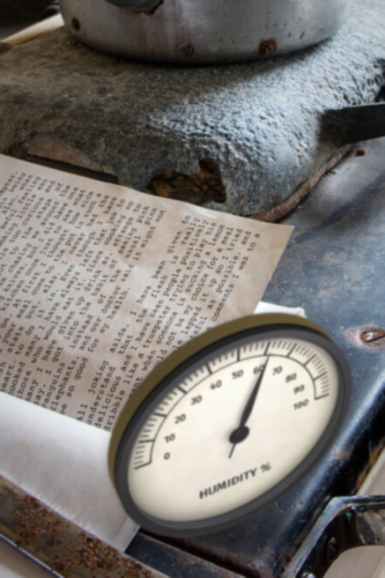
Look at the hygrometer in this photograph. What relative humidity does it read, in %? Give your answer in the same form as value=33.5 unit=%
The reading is value=60 unit=%
